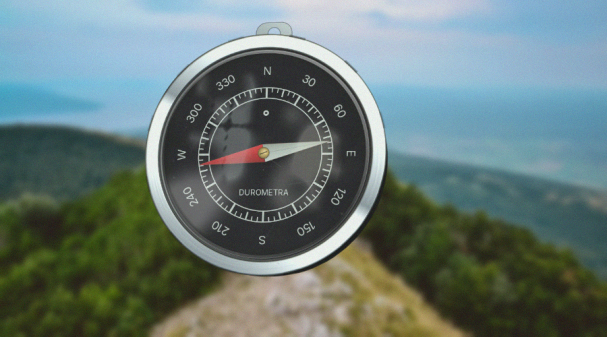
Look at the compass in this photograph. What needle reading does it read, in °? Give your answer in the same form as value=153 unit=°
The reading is value=260 unit=°
